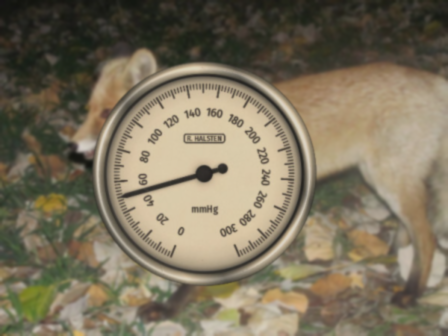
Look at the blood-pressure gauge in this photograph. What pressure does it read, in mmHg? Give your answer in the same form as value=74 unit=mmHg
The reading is value=50 unit=mmHg
